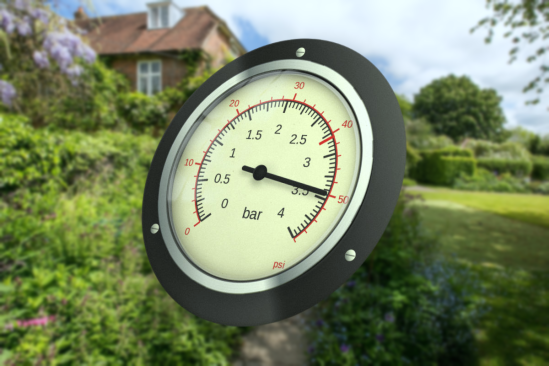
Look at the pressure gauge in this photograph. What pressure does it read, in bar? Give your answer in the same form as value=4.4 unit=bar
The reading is value=3.45 unit=bar
